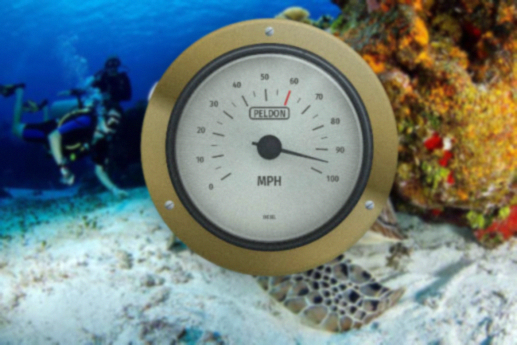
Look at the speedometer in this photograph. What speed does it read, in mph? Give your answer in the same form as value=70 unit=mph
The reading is value=95 unit=mph
